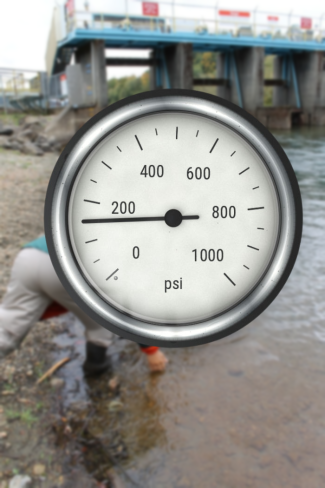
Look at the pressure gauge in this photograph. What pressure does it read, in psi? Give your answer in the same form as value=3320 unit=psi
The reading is value=150 unit=psi
